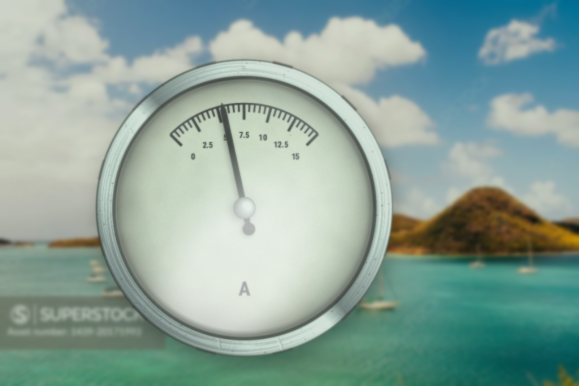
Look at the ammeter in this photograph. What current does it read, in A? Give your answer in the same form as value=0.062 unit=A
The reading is value=5.5 unit=A
